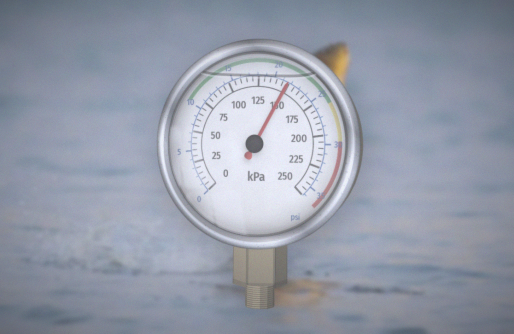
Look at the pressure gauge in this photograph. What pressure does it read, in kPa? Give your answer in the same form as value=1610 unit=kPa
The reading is value=150 unit=kPa
